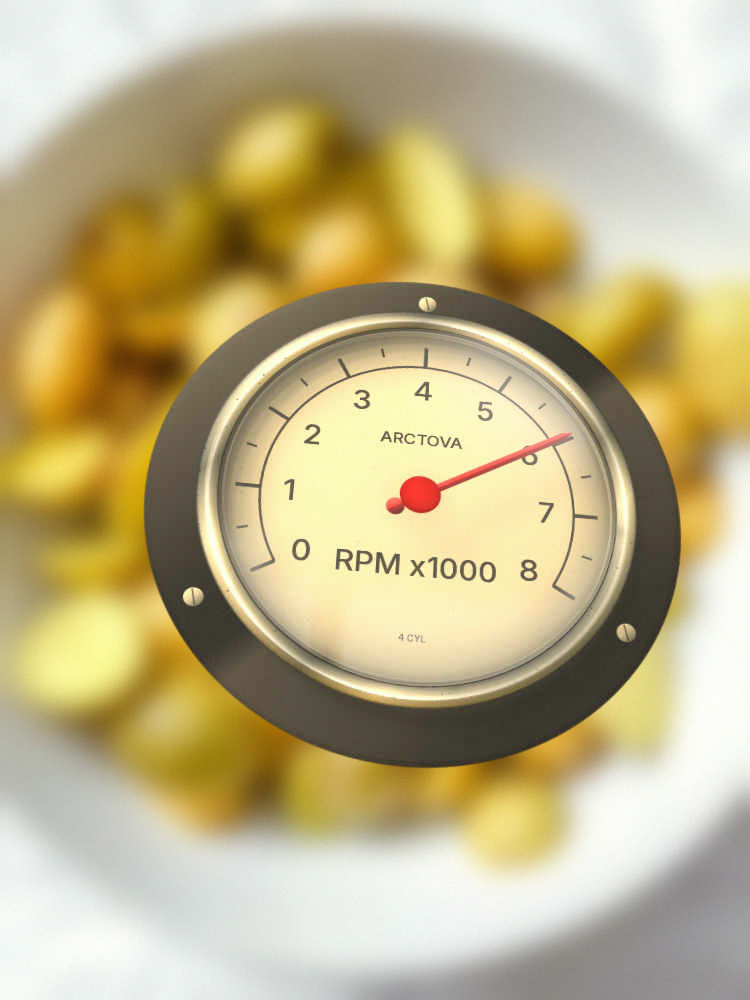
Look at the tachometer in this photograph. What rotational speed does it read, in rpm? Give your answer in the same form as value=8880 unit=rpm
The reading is value=6000 unit=rpm
